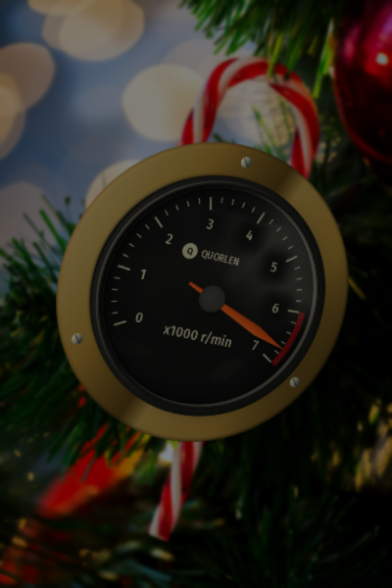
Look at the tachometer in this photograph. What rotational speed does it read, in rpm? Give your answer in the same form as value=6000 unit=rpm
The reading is value=6700 unit=rpm
